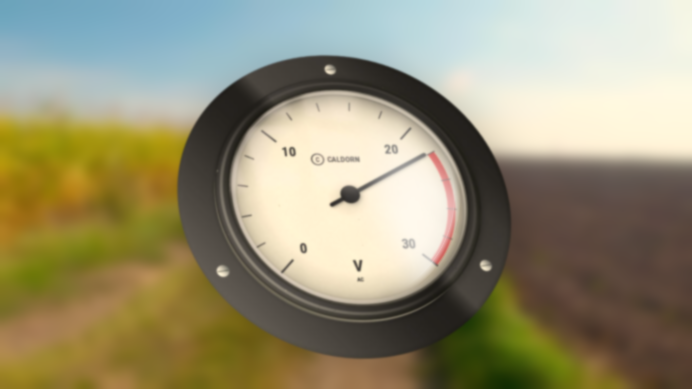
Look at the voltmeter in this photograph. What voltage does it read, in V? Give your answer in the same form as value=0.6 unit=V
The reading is value=22 unit=V
